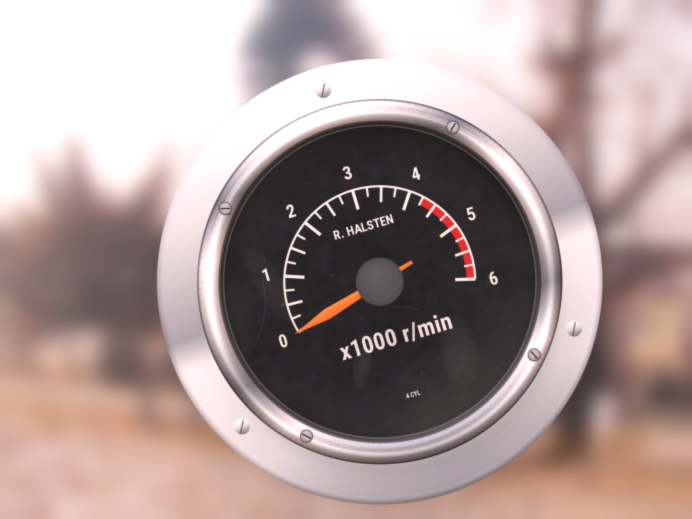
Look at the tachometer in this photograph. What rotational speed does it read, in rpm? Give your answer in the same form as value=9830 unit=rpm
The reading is value=0 unit=rpm
